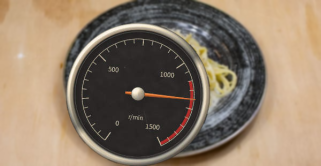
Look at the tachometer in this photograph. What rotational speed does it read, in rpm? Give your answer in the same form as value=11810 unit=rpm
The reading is value=1200 unit=rpm
